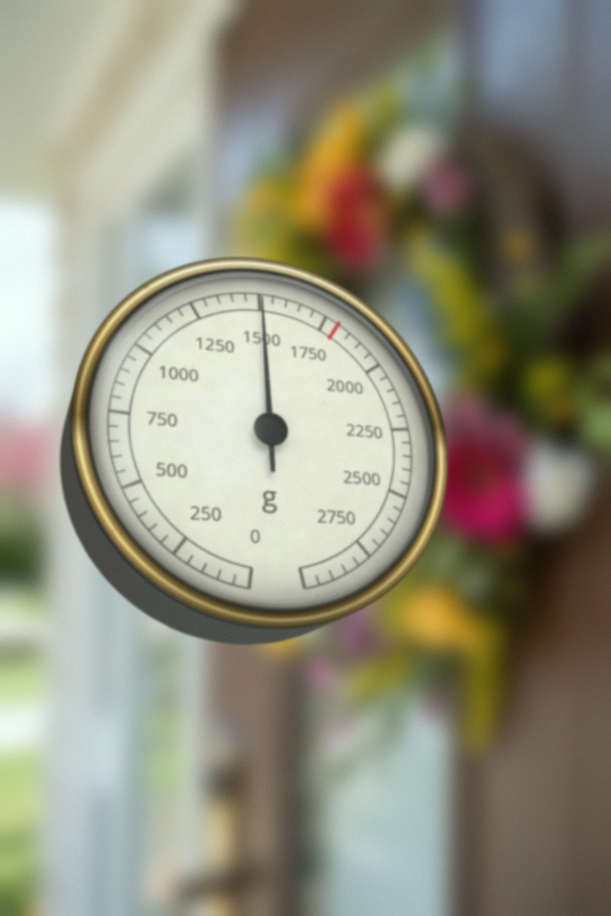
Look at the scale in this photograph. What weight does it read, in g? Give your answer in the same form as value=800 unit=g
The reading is value=1500 unit=g
